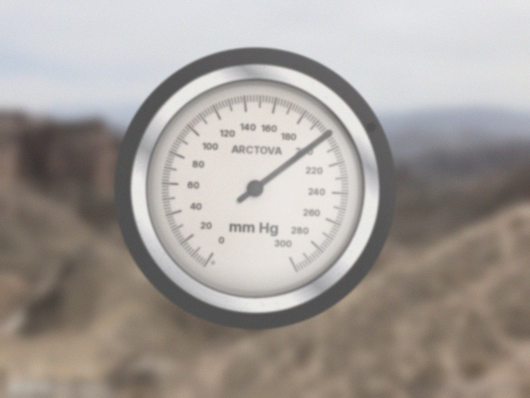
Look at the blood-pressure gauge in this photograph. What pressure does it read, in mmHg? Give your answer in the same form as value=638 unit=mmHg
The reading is value=200 unit=mmHg
